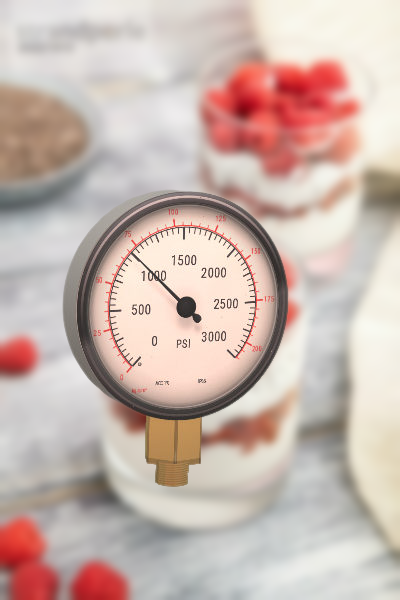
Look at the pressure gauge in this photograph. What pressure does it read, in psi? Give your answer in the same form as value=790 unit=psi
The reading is value=1000 unit=psi
